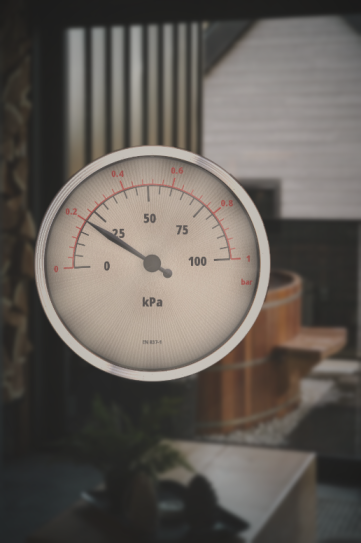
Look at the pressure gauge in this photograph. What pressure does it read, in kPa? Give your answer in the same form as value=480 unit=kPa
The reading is value=20 unit=kPa
